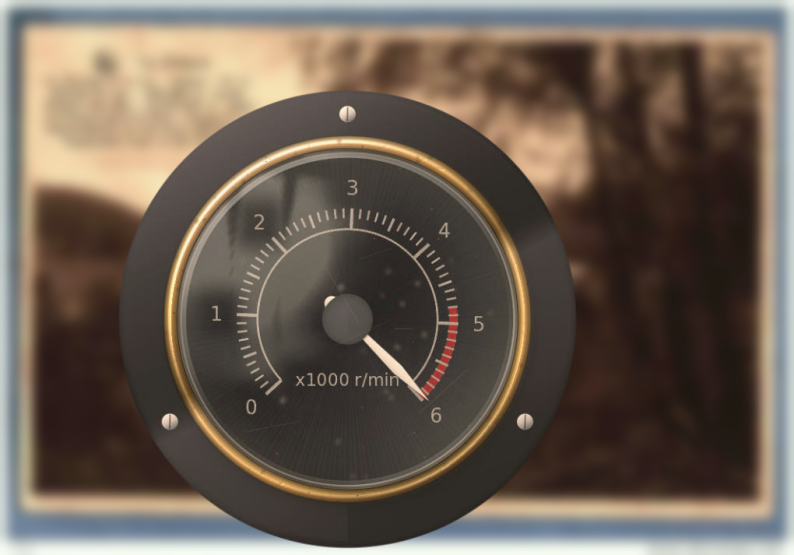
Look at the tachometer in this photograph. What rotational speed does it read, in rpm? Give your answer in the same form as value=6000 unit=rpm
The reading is value=5950 unit=rpm
